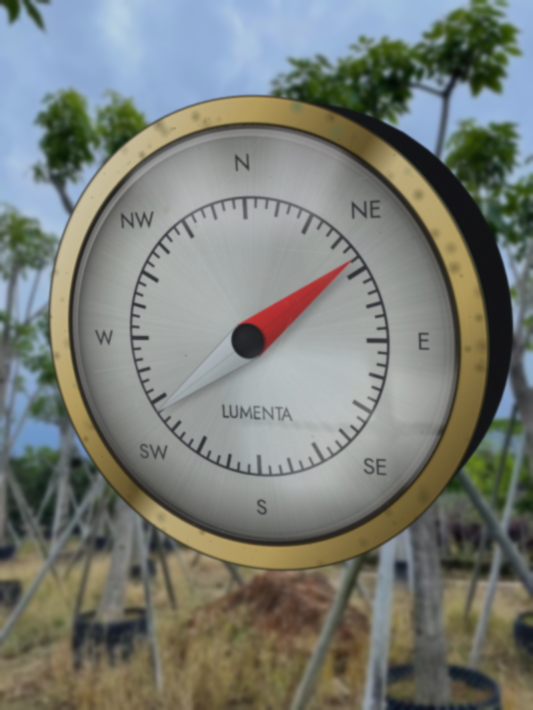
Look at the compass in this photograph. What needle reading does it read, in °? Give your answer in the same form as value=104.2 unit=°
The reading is value=55 unit=°
